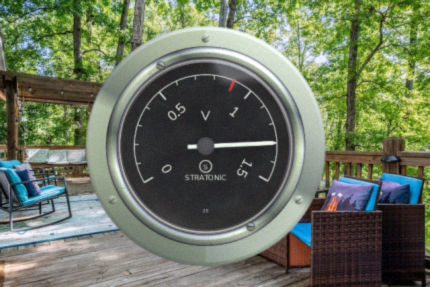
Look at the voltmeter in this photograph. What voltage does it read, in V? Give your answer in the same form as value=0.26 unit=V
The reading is value=1.3 unit=V
